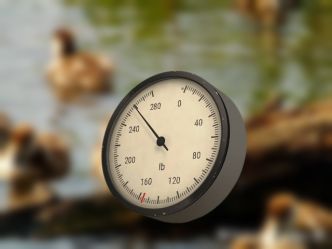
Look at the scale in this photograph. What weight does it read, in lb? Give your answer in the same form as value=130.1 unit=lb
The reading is value=260 unit=lb
